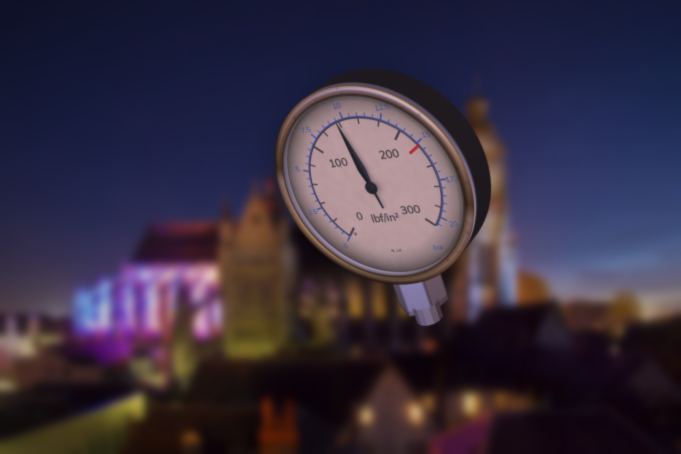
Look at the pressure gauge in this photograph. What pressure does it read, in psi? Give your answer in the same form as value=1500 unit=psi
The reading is value=140 unit=psi
